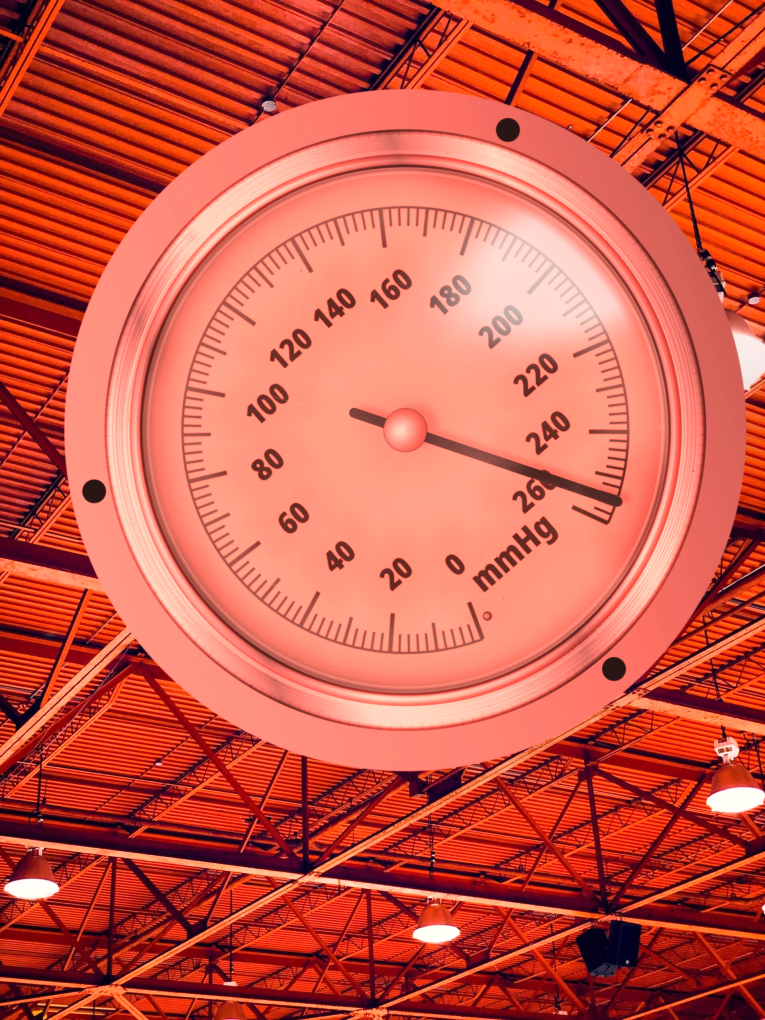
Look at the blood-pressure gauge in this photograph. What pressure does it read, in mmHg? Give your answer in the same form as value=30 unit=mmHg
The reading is value=255 unit=mmHg
